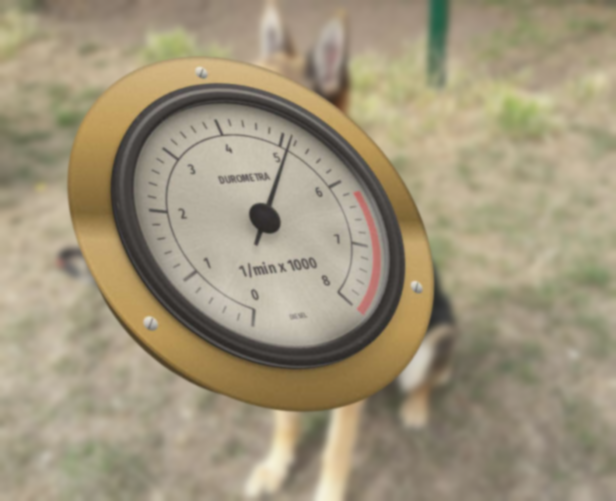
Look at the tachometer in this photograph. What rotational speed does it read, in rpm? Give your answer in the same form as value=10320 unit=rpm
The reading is value=5100 unit=rpm
